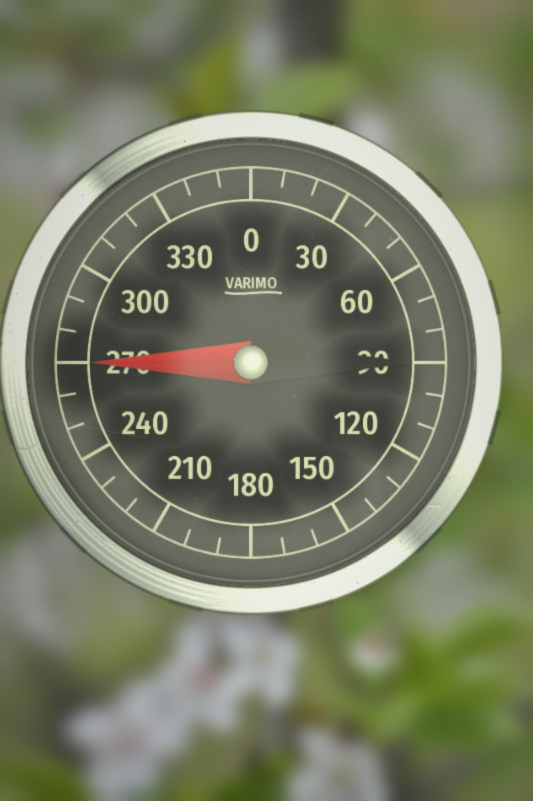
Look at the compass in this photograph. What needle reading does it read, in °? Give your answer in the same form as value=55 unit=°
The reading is value=270 unit=°
